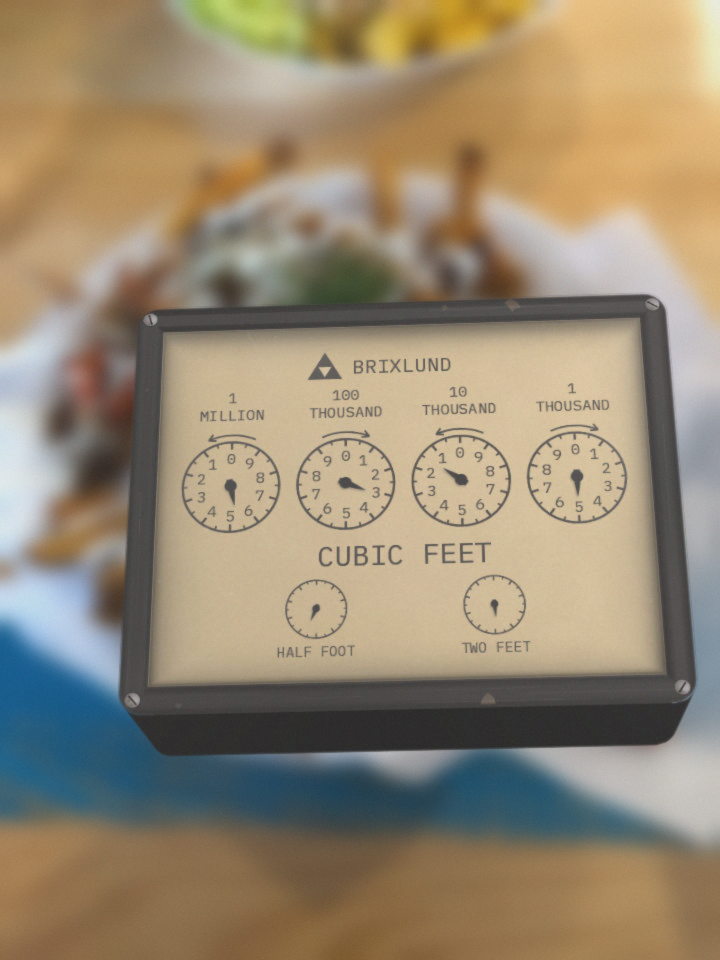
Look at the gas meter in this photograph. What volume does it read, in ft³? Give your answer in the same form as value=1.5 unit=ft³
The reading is value=531500 unit=ft³
